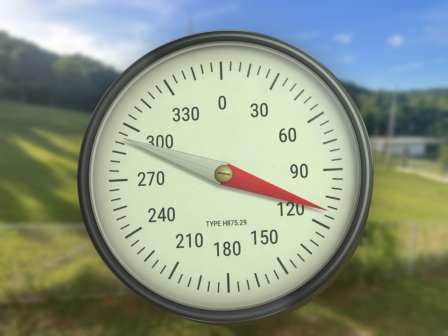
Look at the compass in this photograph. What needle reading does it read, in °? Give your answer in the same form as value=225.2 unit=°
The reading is value=112.5 unit=°
